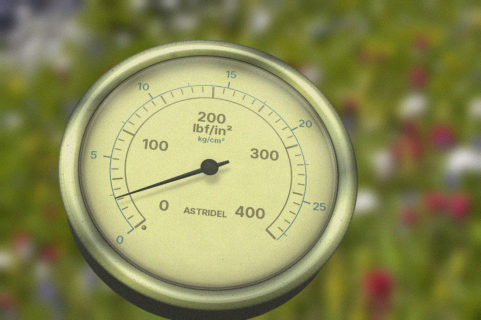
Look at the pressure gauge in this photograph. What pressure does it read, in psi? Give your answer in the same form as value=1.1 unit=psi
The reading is value=30 unit=psi
